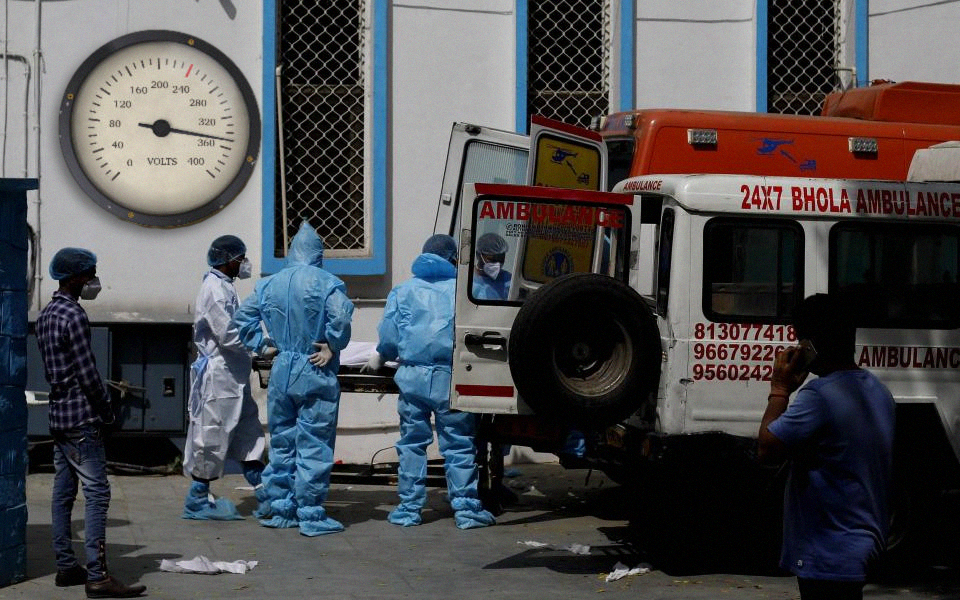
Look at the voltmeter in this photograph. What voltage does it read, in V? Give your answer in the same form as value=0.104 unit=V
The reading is value=350 unit=V
